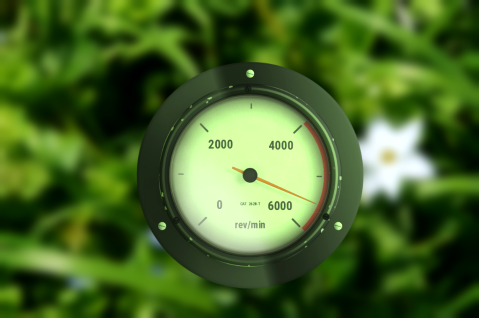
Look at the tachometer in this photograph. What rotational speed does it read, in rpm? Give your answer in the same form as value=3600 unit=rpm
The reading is value=5500 unit=rpm
